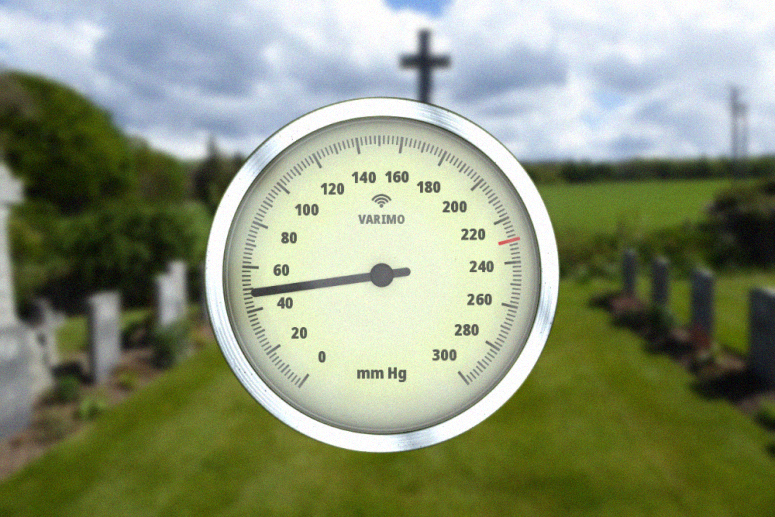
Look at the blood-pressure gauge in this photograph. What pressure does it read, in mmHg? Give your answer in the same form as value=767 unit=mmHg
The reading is value=48 unit=mmHg
